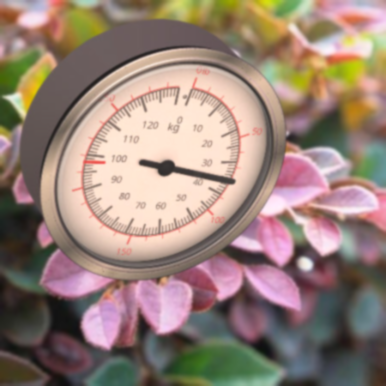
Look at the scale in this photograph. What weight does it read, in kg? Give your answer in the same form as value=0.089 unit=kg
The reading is value=35 unit=kg
